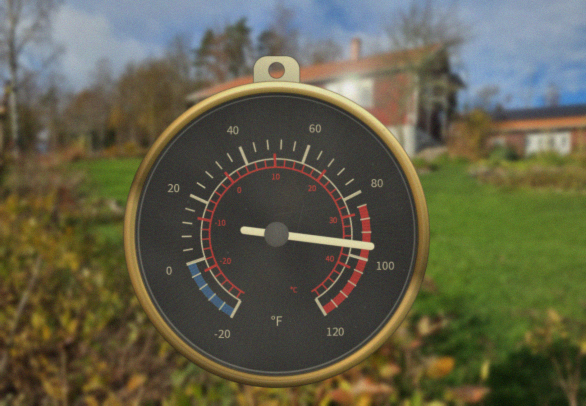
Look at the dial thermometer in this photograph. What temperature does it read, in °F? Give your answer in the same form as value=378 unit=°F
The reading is value=96 unit=°F
